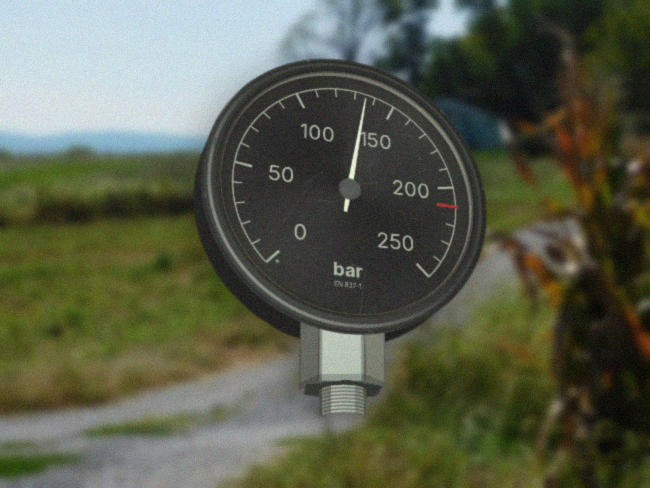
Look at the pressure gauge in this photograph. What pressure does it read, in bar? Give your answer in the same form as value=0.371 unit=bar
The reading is value=135 unit=bar
